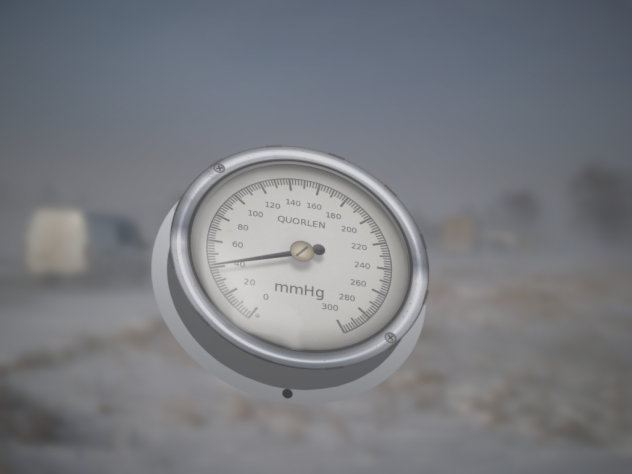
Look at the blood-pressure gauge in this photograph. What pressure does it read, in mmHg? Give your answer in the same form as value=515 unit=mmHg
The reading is value=40 unit=mmHg
